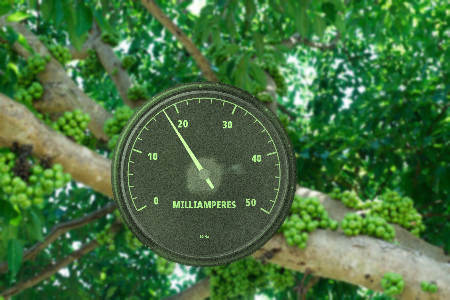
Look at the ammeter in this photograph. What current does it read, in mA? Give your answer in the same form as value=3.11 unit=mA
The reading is value=18 unit=mA
